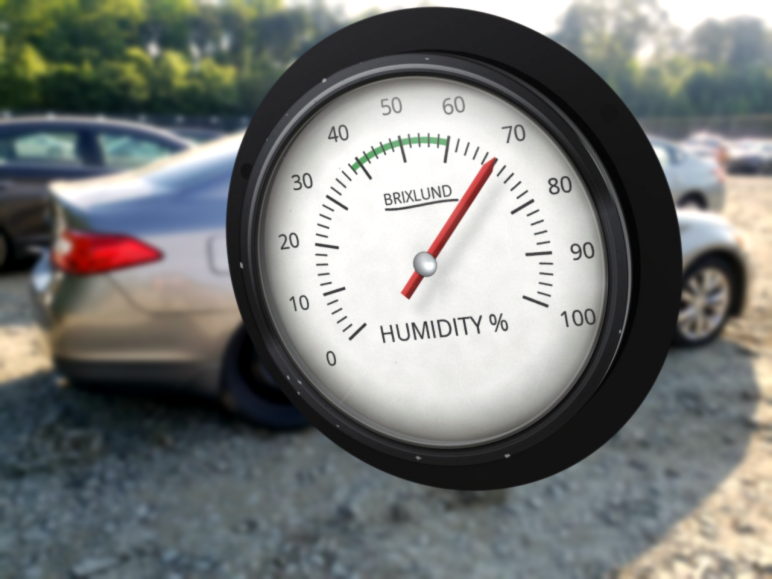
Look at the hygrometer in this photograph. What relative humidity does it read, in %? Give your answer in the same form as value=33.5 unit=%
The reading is value=70 unit=%
